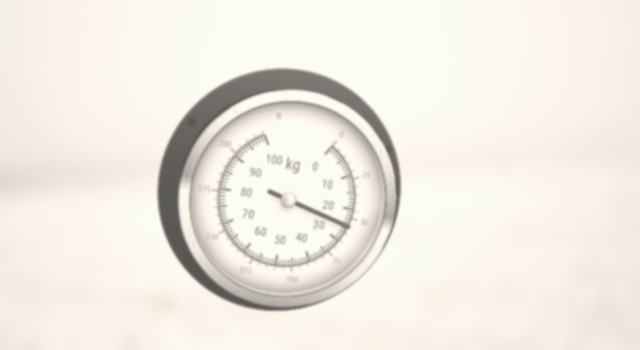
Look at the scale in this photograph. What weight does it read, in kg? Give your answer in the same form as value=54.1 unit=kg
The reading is value=25 unit=kg
